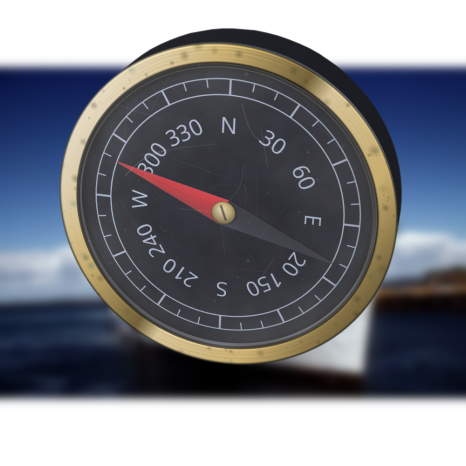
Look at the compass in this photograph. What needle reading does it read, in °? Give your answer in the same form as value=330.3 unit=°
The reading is value=290 unit=°
